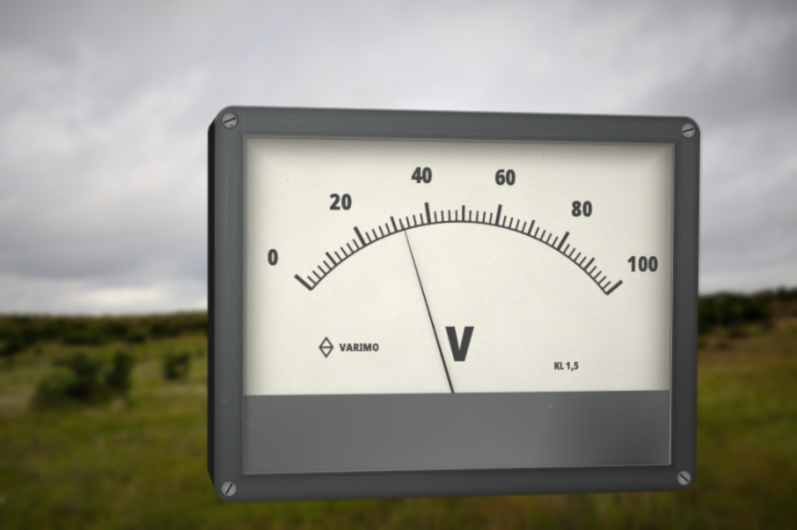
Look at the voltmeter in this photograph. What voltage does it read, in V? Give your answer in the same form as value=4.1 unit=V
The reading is value=32 unit=V
